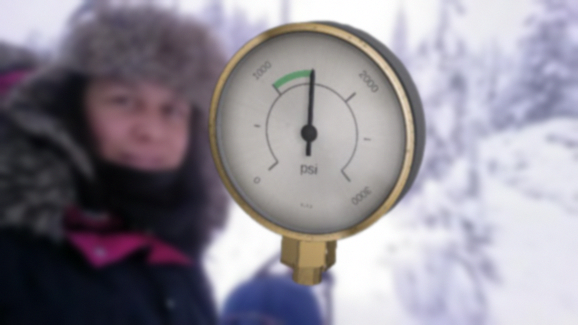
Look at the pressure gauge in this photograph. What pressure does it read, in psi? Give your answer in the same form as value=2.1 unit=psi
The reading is value=1500 unit=psi
